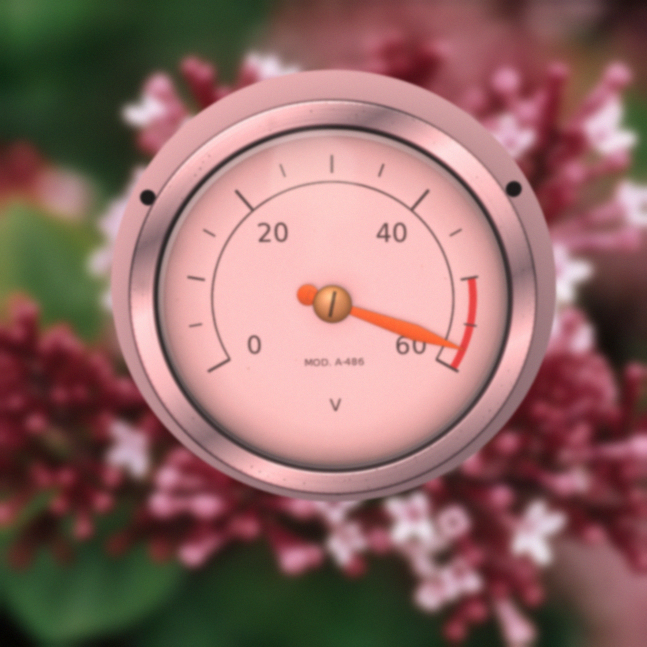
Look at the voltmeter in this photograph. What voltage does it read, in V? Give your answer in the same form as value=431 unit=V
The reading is value=57.5 unit=V
